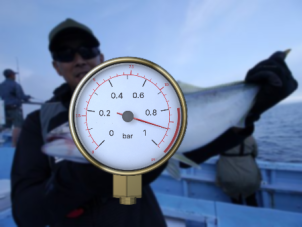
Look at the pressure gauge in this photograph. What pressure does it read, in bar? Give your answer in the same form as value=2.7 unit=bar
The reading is value=0.9 unit=bar
